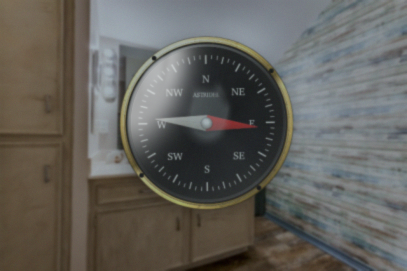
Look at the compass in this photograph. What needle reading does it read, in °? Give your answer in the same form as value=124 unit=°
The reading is value=95 unit=°
